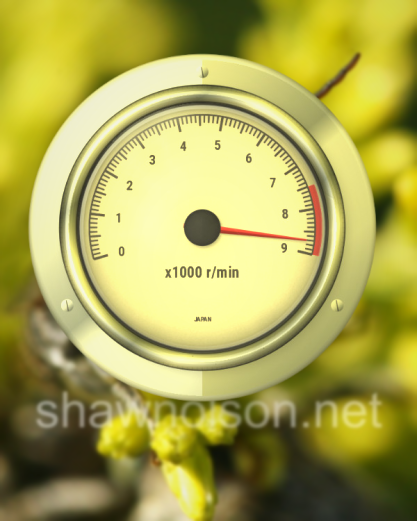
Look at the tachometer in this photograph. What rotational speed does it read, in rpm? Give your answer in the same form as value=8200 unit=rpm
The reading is value=8700 unit=rpm
